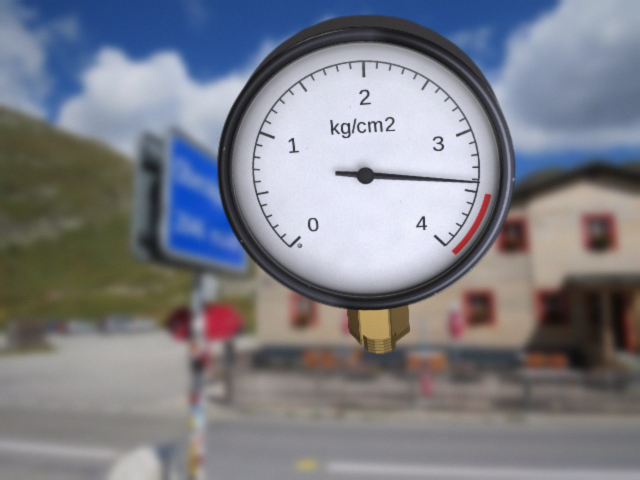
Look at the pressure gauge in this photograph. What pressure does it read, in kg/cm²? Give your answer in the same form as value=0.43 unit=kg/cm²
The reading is value=3.4 unit=kg/cm²
